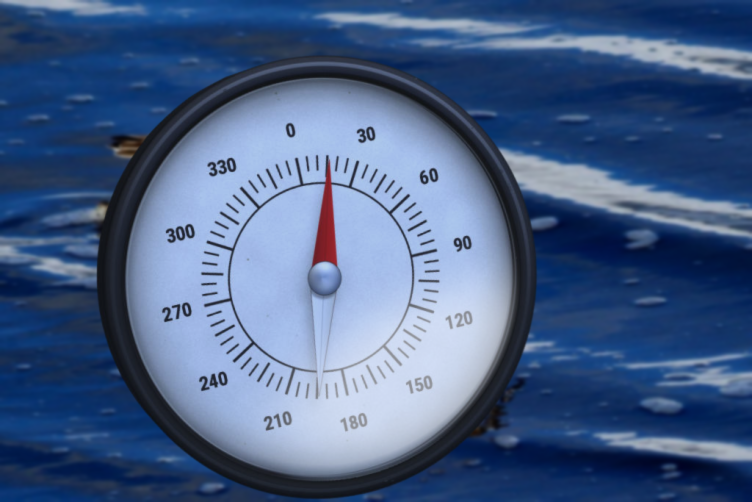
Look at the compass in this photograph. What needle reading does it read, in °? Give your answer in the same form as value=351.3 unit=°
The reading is value=15 unit=°
